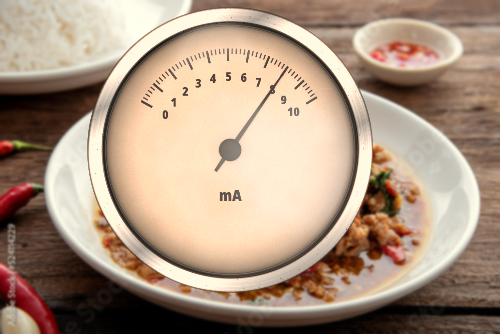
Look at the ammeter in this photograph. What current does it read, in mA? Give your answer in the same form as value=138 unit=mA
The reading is value=8 unit=mA
